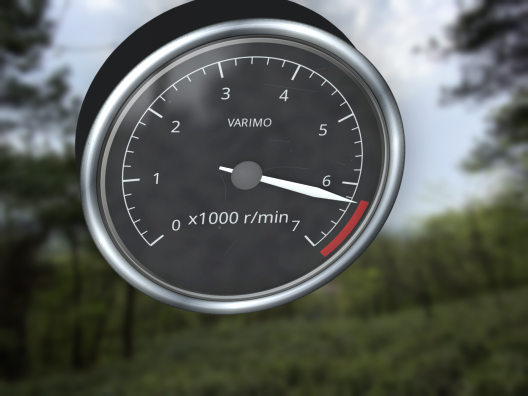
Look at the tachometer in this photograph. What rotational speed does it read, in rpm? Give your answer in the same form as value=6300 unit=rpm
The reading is value=6200 unit=rpm
